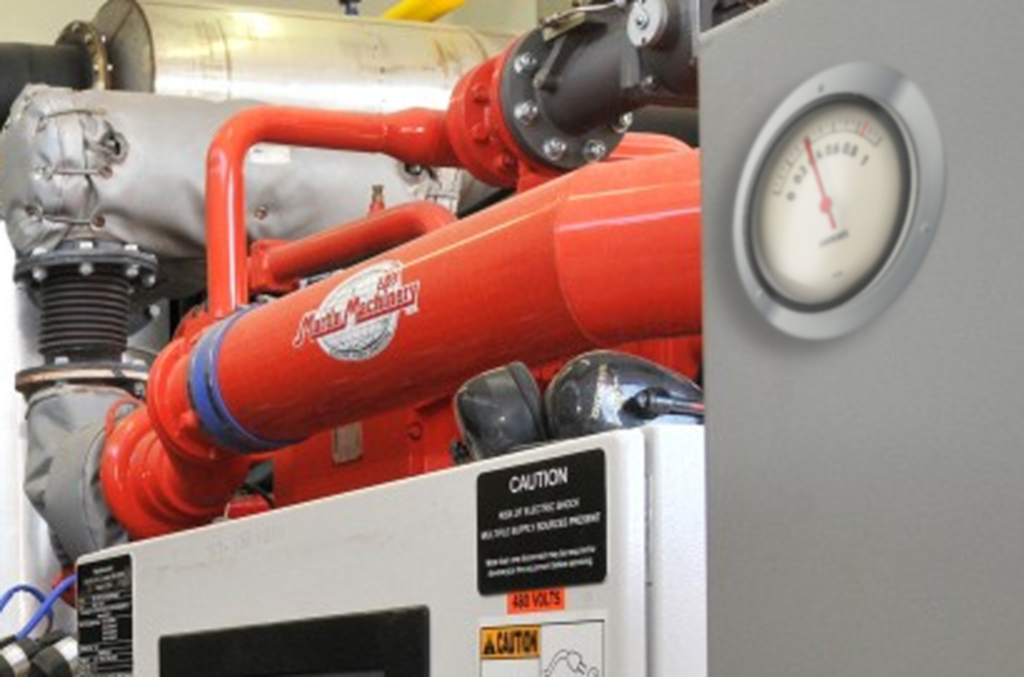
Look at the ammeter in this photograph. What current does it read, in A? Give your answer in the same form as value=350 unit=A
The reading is value=0.4 unit=A
